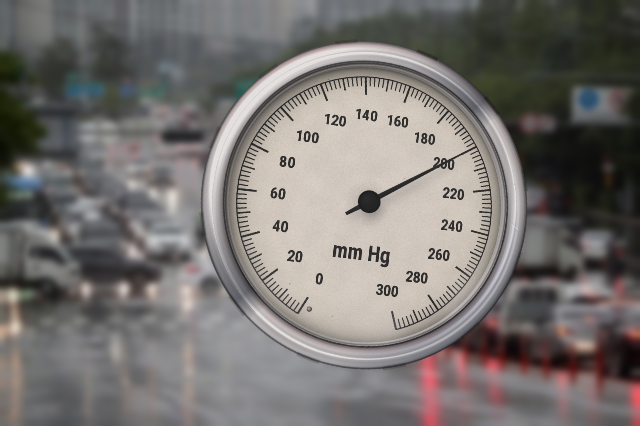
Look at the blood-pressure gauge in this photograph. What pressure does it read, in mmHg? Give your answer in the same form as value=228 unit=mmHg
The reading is value=200 unit=mmHg
